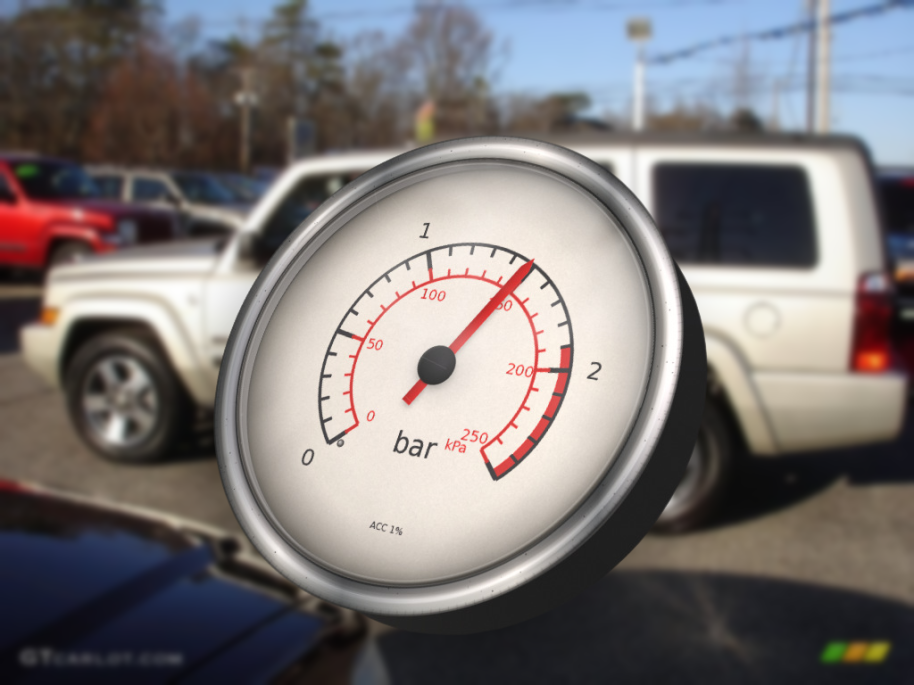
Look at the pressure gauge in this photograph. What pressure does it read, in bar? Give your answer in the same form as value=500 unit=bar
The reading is value=1.5 unit=bar
